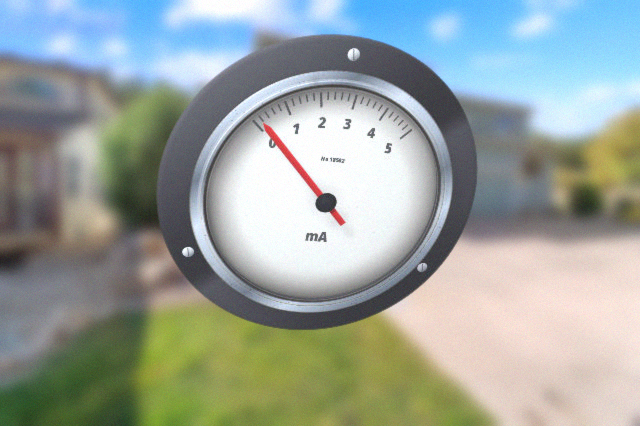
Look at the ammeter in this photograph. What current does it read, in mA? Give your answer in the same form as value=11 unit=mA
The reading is value=0.2 unit=mA
